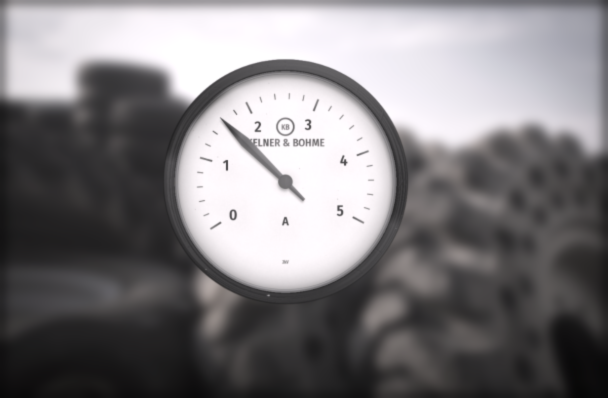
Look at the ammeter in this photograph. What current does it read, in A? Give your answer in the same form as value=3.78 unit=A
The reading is value=1.6 unit=A
